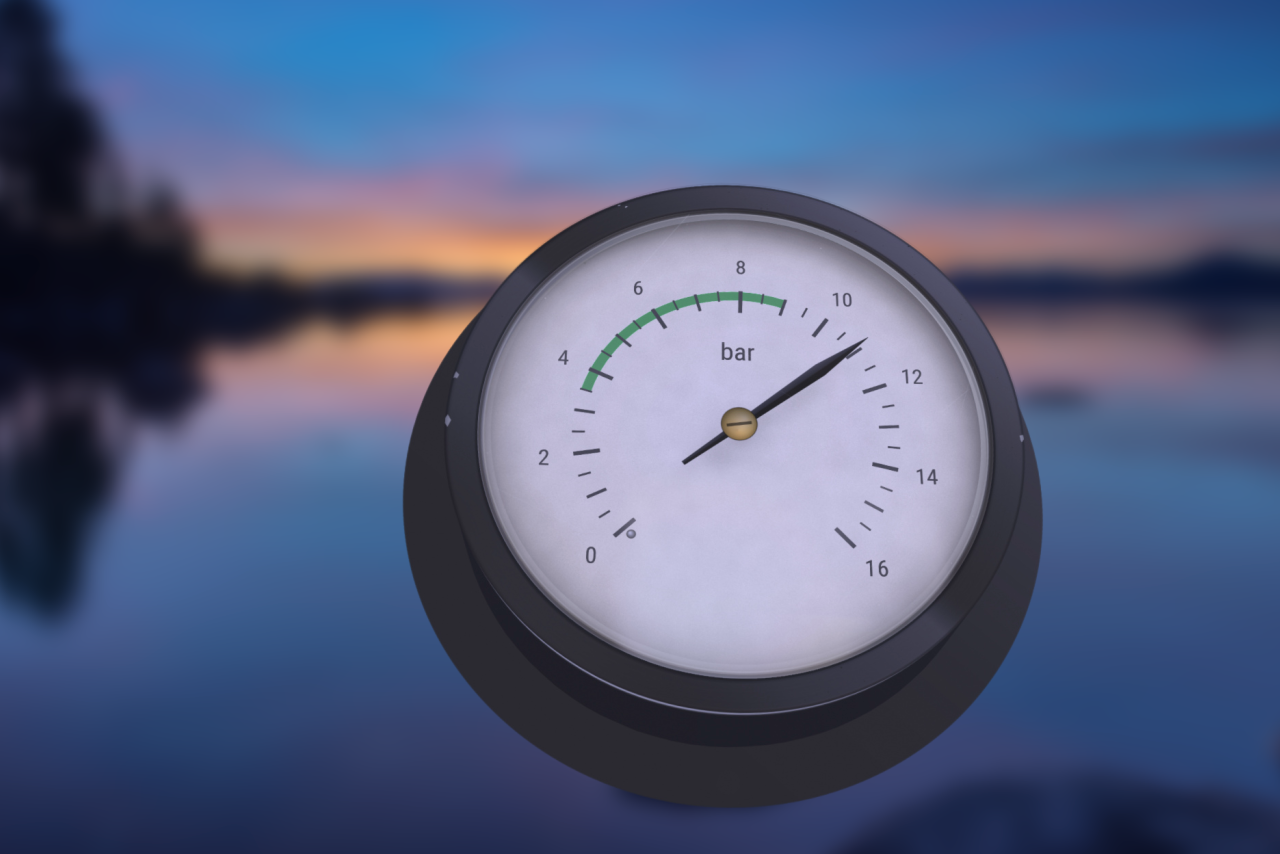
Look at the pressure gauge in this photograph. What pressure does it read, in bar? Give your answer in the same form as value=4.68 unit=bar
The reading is value=11 unit=bar
